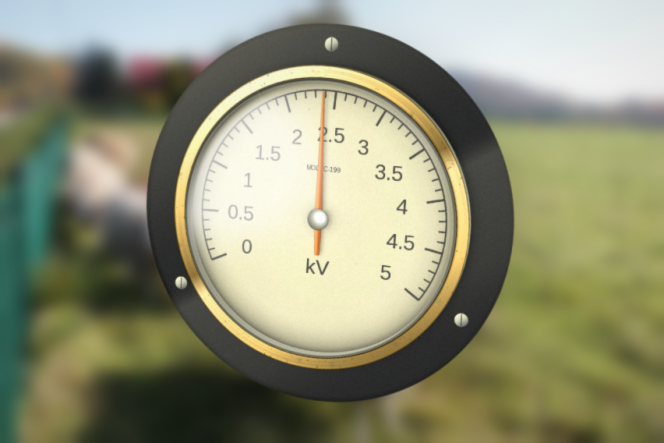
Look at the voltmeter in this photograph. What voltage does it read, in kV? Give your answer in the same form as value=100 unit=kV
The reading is value=2.4 unit=kV
